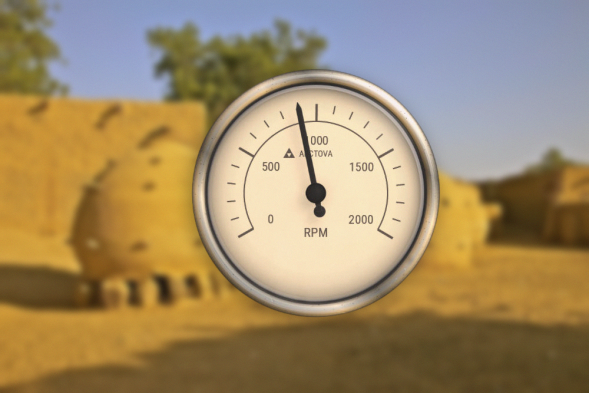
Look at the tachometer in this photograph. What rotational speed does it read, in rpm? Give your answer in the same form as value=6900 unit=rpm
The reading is value=900 unit=rpm
